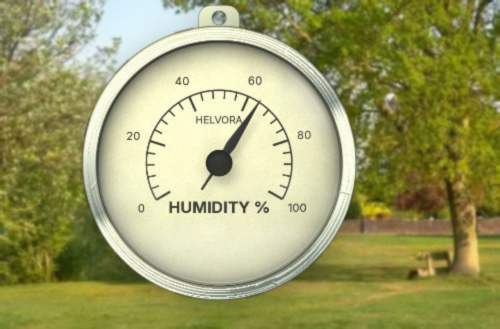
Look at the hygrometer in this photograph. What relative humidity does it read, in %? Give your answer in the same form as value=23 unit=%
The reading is value=64 unit=%
